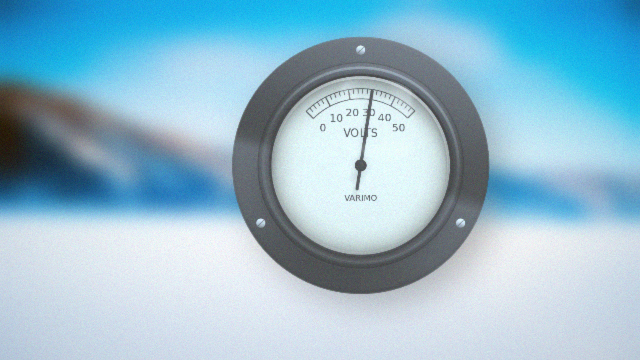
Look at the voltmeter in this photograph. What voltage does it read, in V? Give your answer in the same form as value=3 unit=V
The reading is value=30 unit=V
